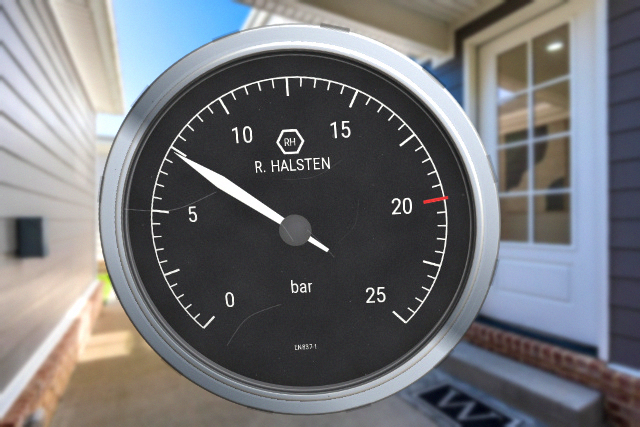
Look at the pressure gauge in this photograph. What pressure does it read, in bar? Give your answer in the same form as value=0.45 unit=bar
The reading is value=7.5 unit=bar
